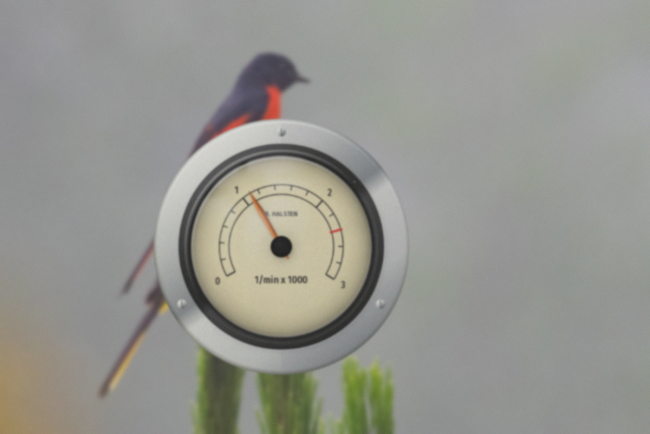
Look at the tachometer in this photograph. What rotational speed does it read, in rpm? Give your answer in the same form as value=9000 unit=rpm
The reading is value=1100 unit=rpm
